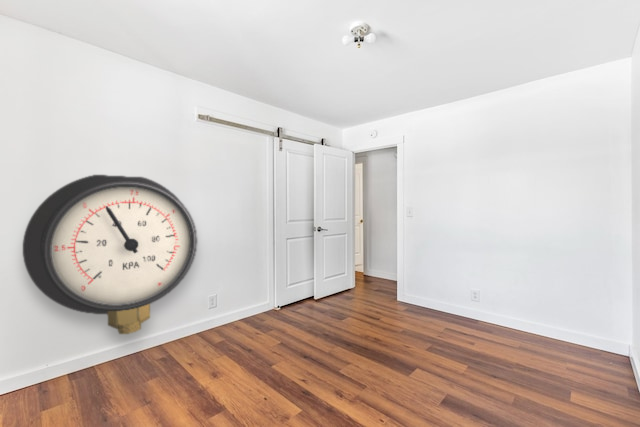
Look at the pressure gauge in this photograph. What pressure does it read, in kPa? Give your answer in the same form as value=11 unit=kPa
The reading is value=40 unit=kPa
